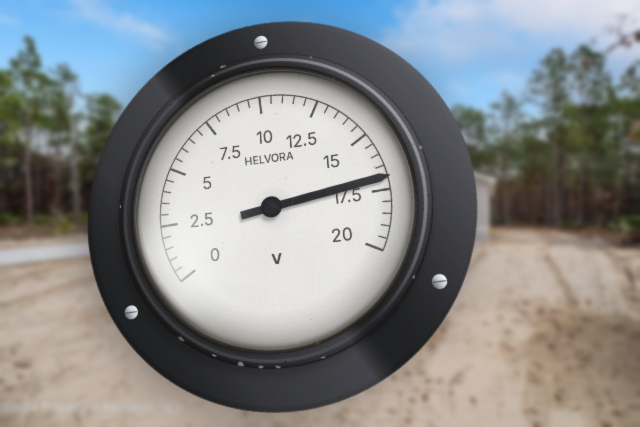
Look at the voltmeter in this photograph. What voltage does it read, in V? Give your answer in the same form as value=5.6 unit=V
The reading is value=17 unit=V
